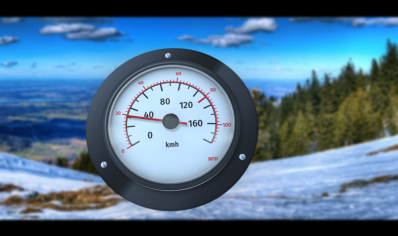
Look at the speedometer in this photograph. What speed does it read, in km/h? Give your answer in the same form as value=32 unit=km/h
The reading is value=30 unit=km/h
